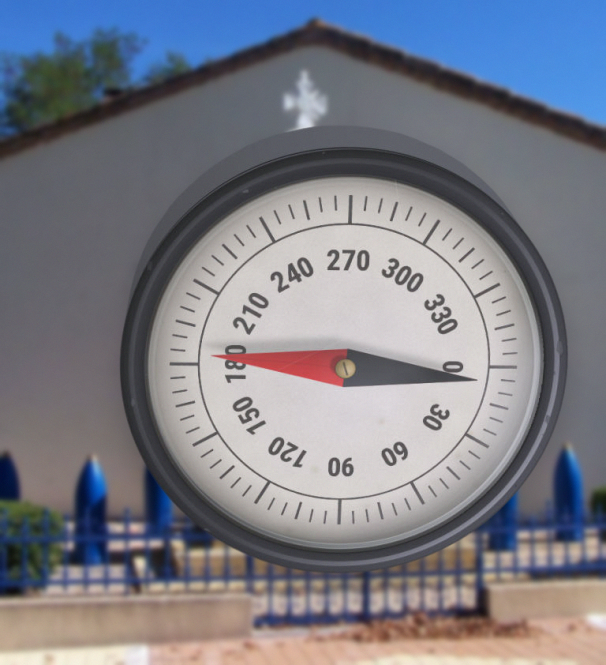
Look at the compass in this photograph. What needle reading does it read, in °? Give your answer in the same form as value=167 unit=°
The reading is value=185 unit=°
